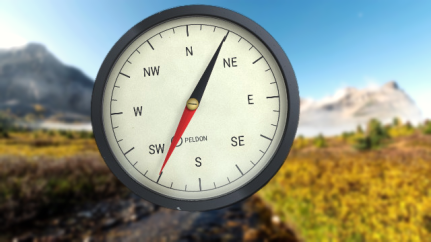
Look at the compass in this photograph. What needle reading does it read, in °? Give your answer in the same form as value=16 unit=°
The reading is value=210 unit=°
